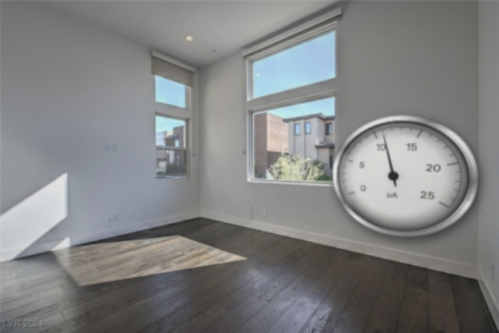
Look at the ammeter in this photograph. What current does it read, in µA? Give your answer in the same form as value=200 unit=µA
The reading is value=11 unit=µA
